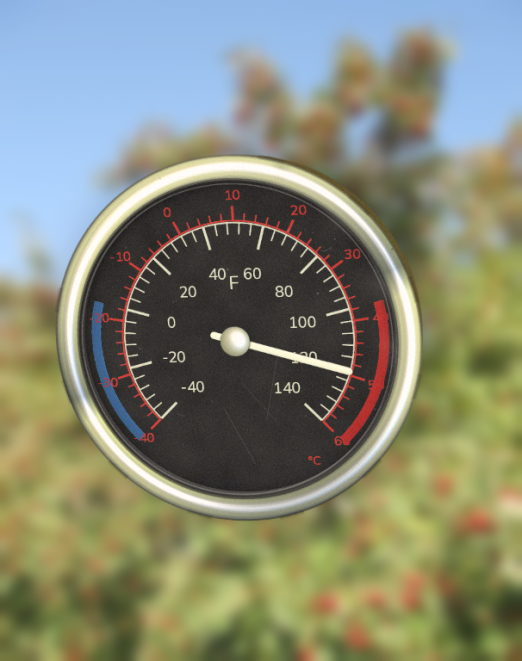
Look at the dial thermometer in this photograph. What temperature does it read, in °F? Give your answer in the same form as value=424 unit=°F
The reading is value=120 unit=°F
